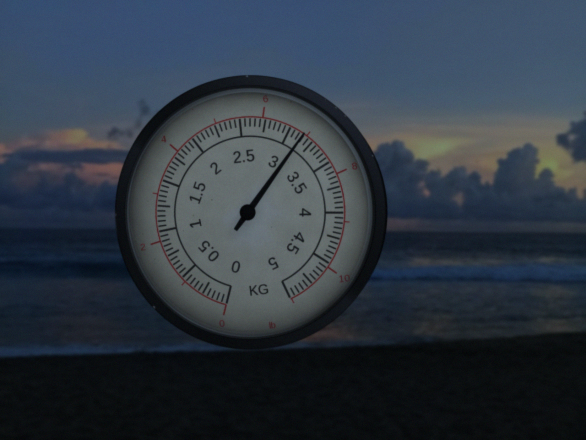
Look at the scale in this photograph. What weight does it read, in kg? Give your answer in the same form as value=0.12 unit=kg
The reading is value=3.15 unit=kg
